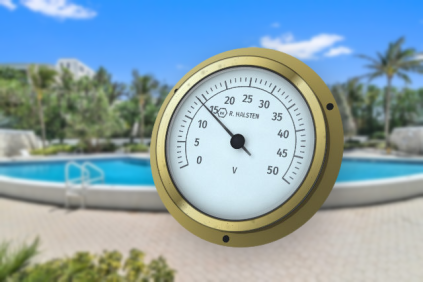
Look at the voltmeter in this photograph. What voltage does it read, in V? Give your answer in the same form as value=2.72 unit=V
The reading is value=14 unit=V
